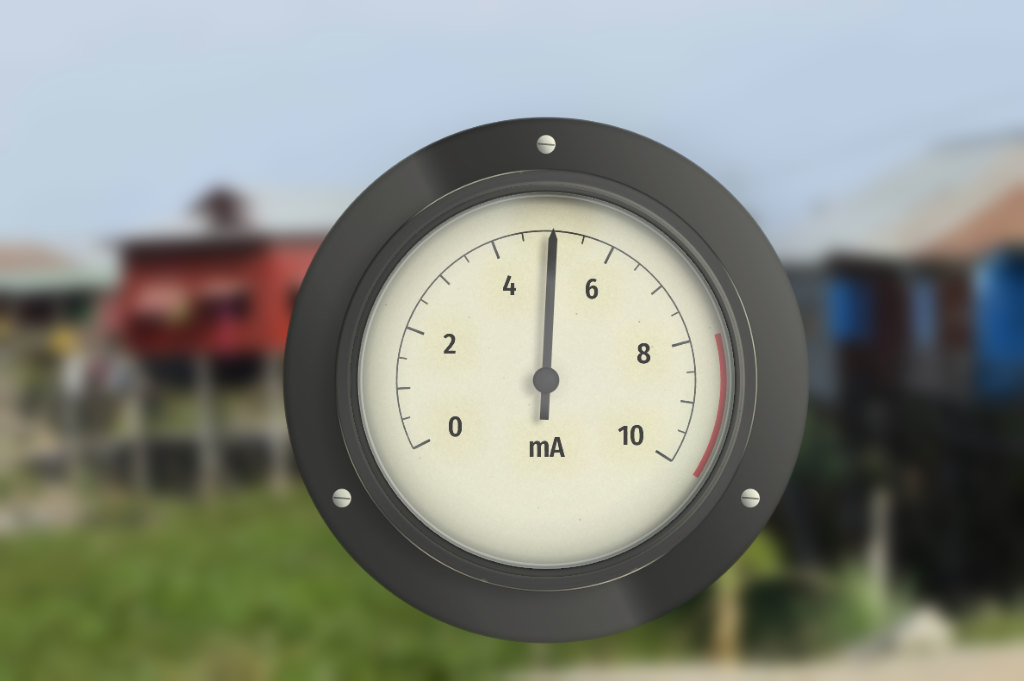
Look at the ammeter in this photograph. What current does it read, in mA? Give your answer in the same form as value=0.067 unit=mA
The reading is value=5 unit=mA
